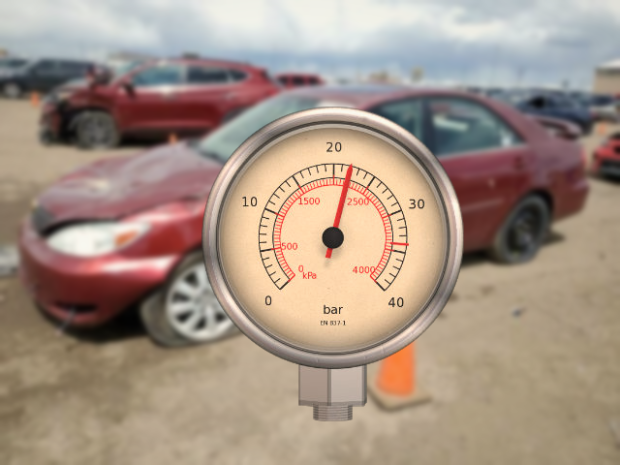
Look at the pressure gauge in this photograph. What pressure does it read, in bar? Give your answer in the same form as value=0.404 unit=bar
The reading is value=22 unit=bar
